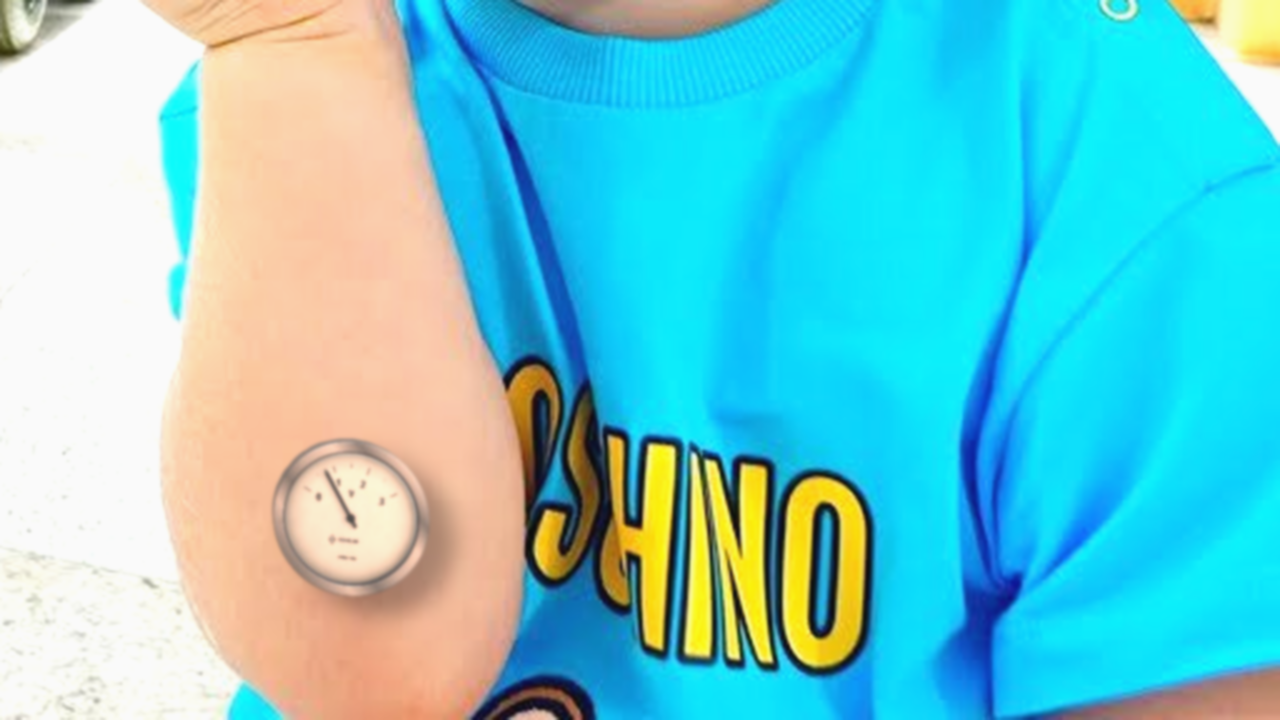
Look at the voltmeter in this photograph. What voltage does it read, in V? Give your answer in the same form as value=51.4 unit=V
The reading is value=0.75 unit=V
